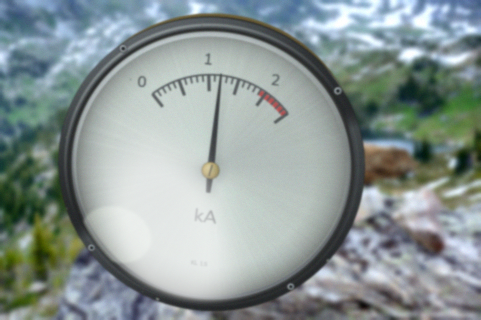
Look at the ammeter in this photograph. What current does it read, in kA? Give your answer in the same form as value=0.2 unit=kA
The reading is value=1.2 unit=kA
